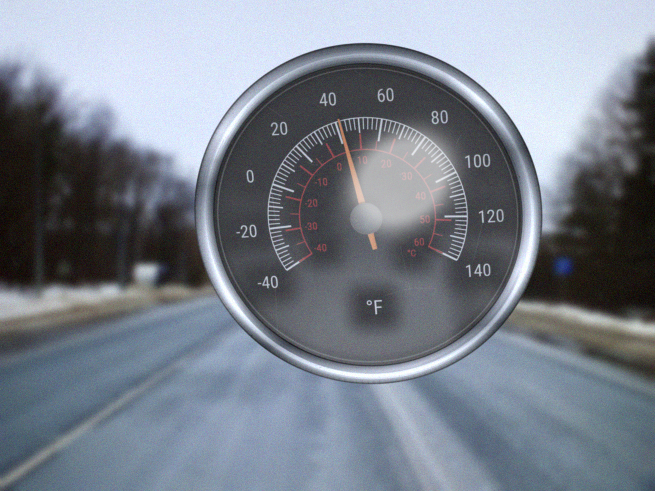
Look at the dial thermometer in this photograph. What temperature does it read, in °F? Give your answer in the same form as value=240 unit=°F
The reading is value=42 unit=°F
